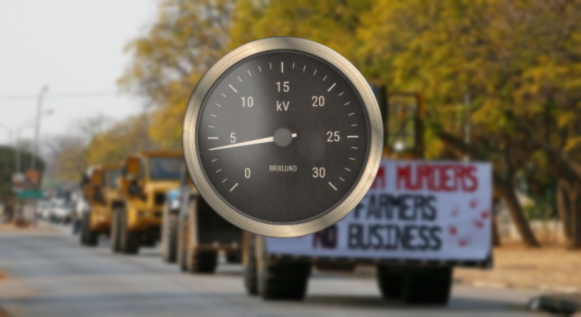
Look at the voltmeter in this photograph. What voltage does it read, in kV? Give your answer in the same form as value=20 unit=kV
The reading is value=4 unit=kV
